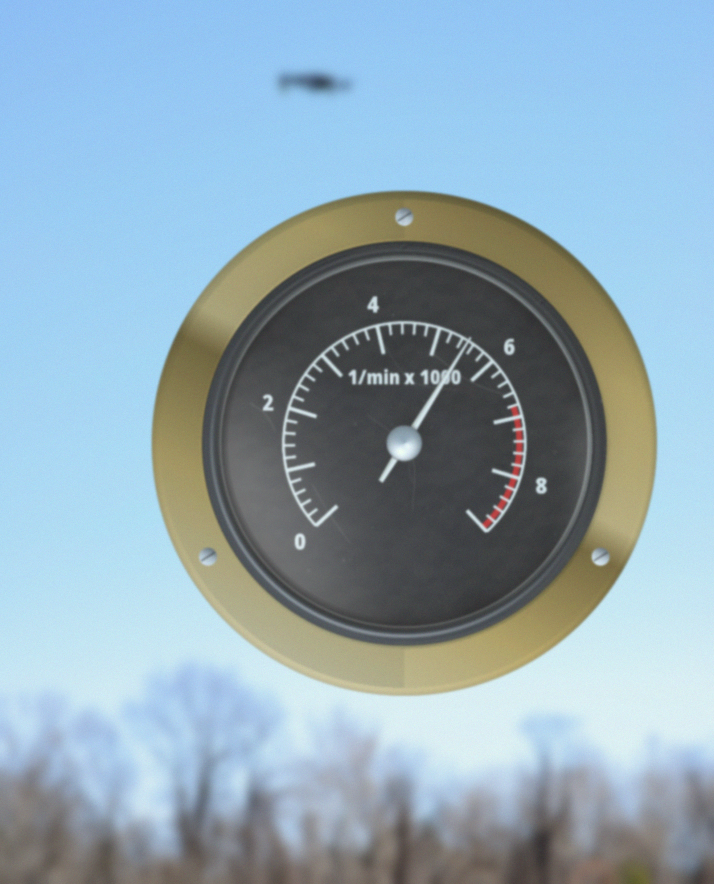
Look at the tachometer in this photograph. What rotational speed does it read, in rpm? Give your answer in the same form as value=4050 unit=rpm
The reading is value=5500 unit=rpm
